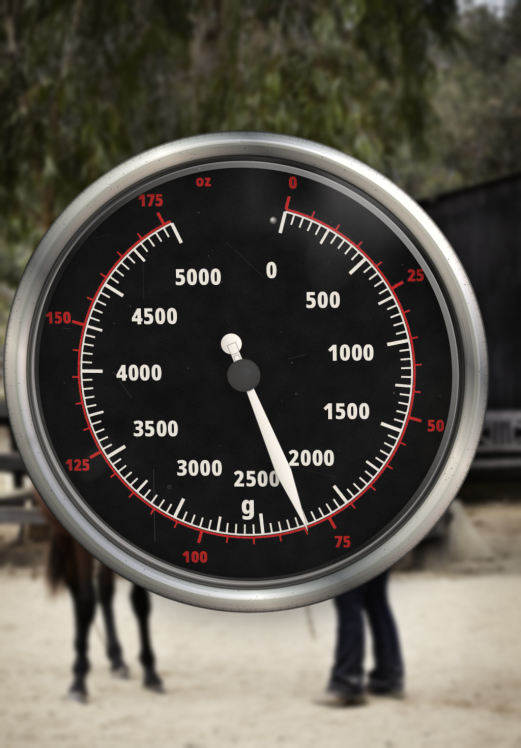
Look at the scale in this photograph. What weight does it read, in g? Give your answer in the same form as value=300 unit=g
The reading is value=2250 unit=g
